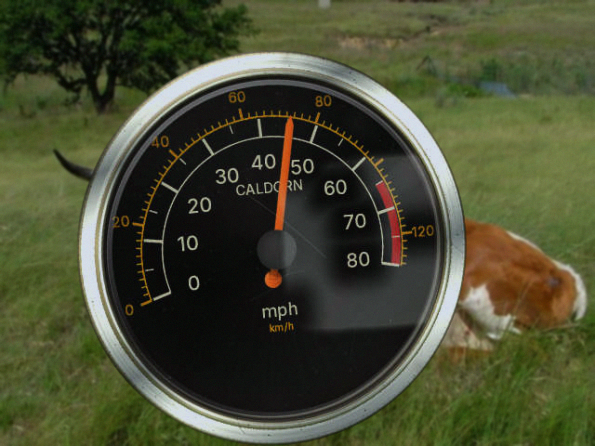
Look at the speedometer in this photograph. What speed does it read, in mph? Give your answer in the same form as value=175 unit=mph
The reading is value=45 unit=mph
